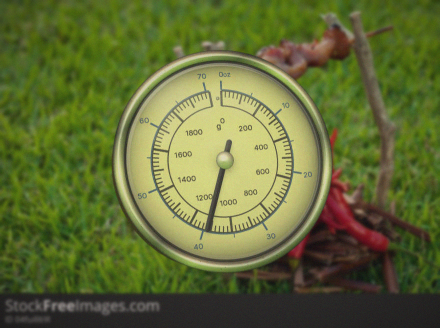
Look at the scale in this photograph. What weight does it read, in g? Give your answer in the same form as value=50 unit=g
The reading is value=1120 unit=g
